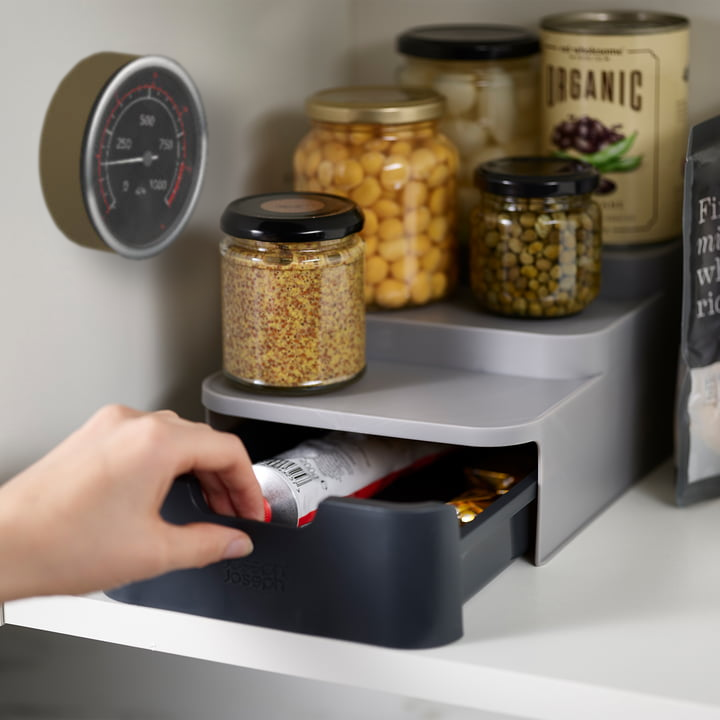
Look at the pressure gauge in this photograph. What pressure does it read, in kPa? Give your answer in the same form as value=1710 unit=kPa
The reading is value=150 unit=kPa
